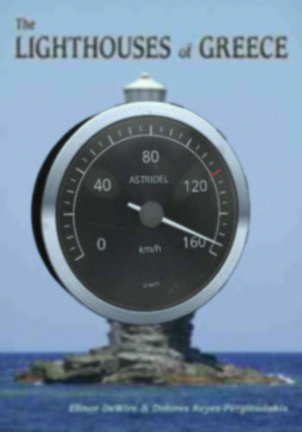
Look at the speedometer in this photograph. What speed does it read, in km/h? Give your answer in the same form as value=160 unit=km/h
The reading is value=155 unit=km/h
